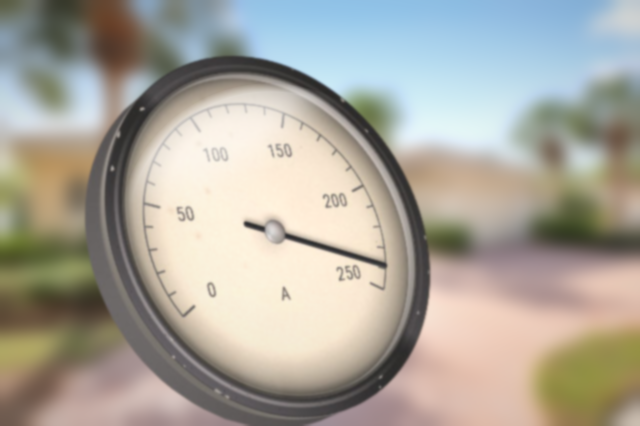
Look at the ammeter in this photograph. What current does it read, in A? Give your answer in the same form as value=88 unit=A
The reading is value=240 unit=A
